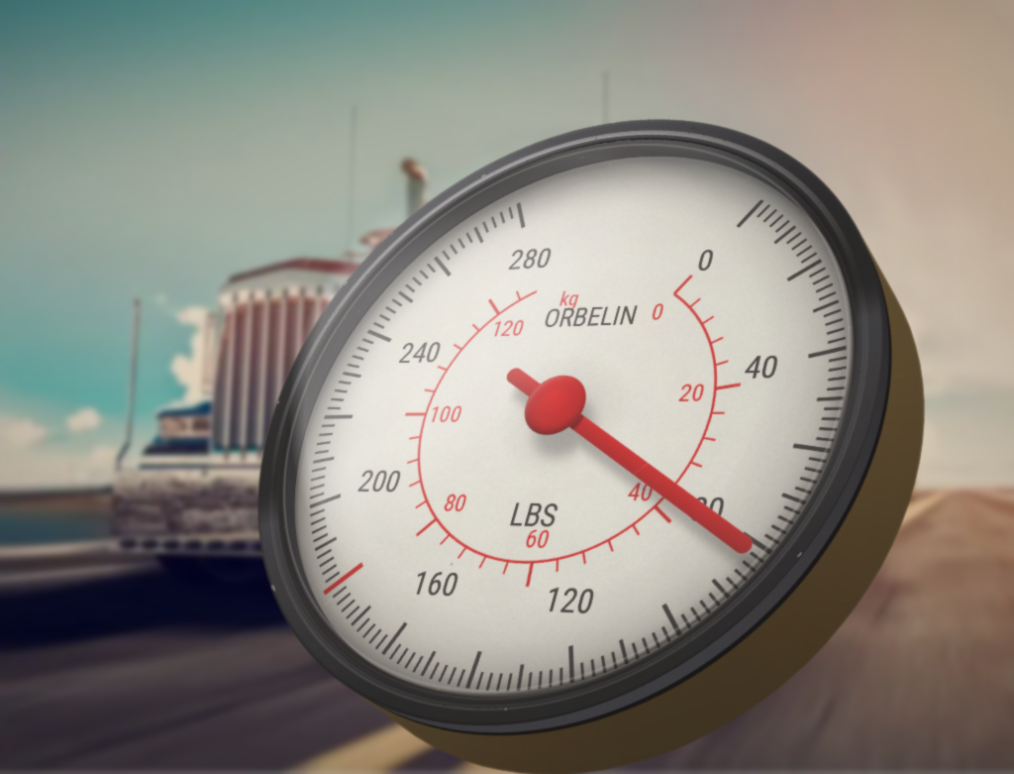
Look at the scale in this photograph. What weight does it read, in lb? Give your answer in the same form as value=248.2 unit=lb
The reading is value=82 unit=lb
